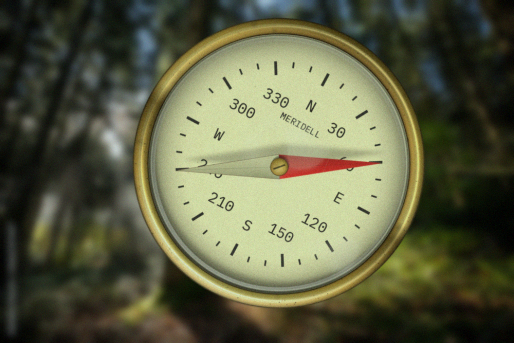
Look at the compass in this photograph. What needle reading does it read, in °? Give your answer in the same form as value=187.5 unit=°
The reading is value=60 unit=°
